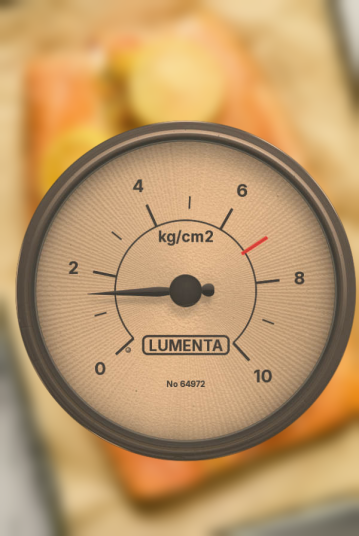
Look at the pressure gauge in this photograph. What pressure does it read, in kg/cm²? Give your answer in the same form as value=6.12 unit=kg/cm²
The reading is value=1.5 unit=kg/cm²
